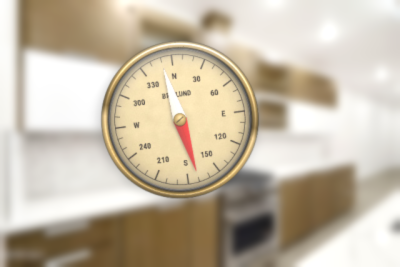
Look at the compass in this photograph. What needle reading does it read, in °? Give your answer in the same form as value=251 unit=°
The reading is value=170 unit=°
